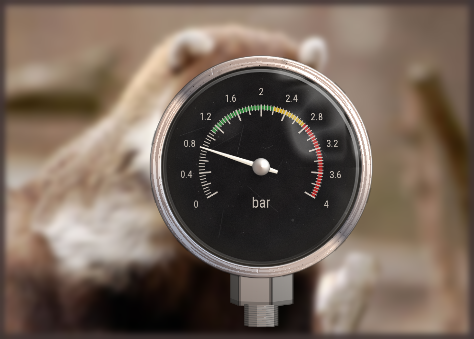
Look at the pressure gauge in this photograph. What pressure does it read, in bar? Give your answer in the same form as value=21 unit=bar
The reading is value=0.8 unit=bar
